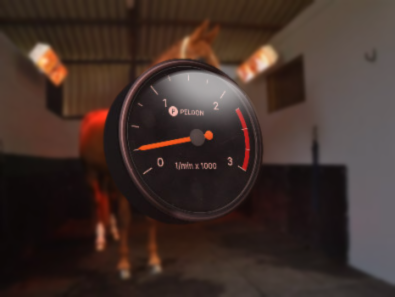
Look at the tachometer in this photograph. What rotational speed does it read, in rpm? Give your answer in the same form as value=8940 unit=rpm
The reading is value=250 unit=rpm
